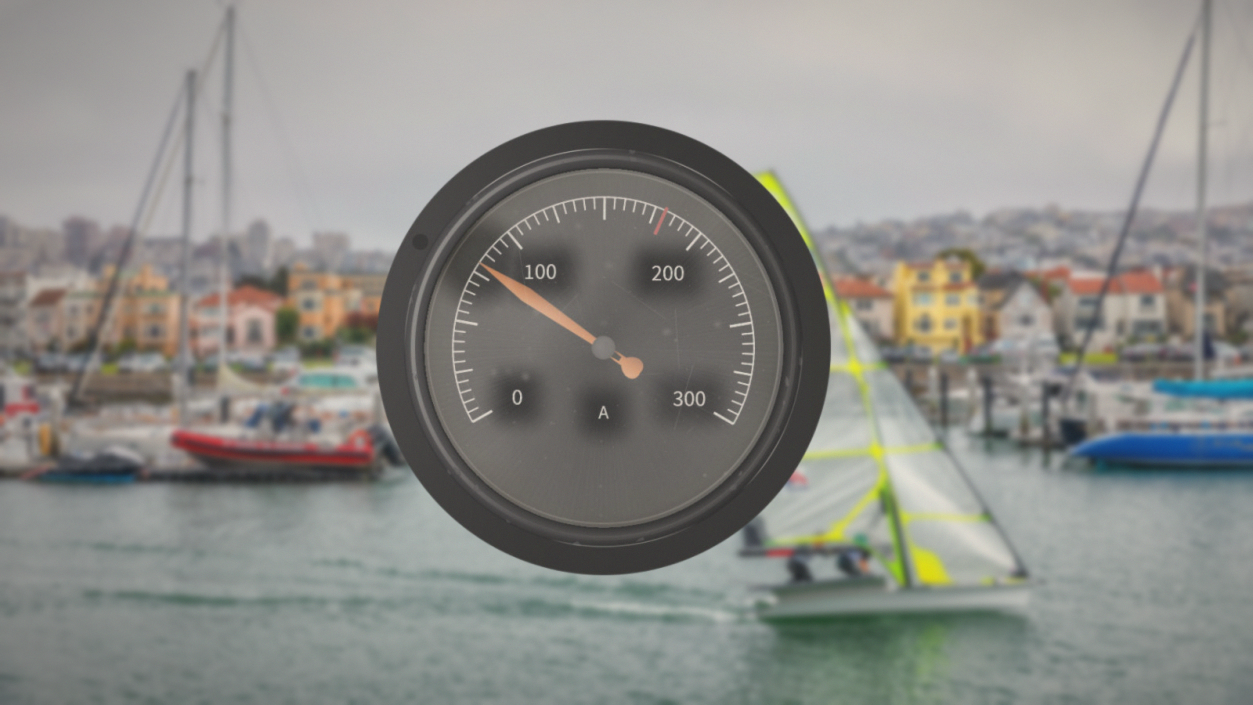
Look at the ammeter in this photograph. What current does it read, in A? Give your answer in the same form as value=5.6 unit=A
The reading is value=80 unit=A
